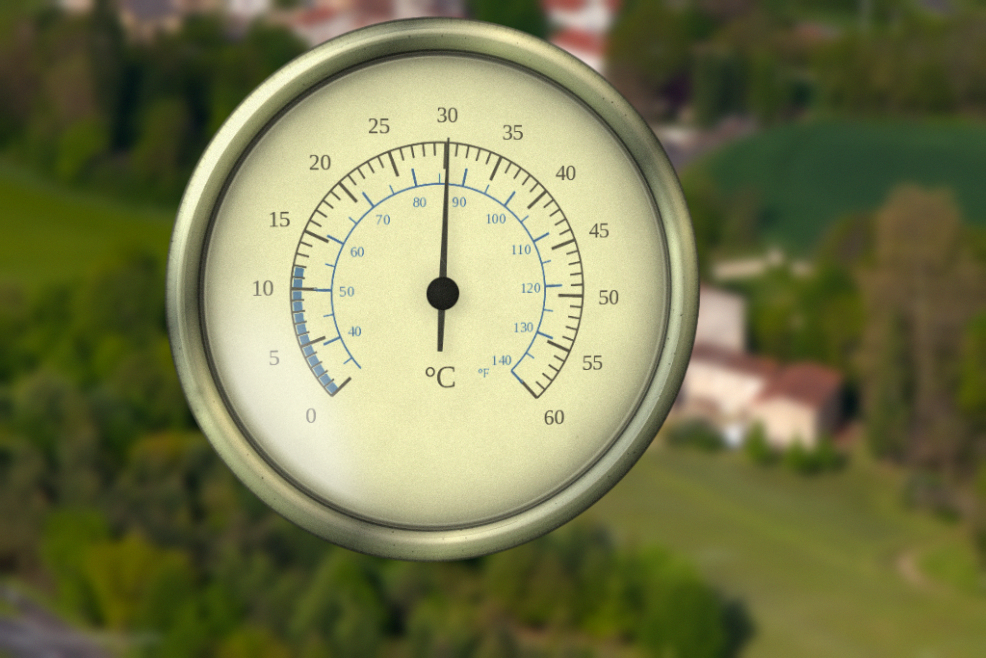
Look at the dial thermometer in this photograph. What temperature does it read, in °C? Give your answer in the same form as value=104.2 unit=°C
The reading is value=30 unit=°C
